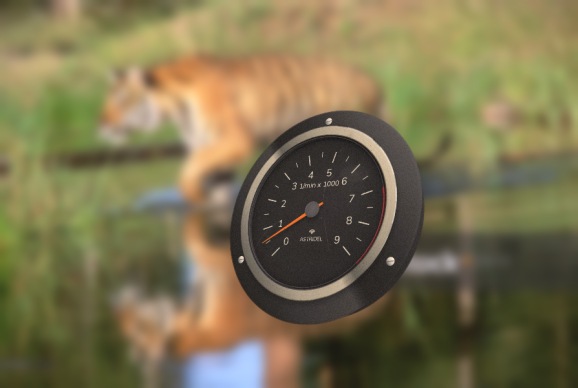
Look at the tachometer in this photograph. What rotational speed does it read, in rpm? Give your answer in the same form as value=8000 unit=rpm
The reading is value=500 unit=rpm
